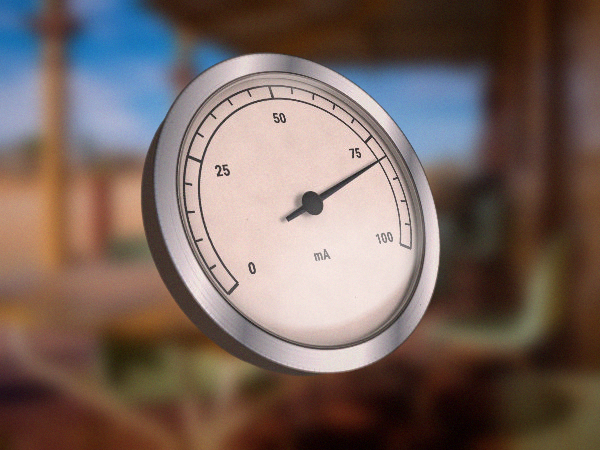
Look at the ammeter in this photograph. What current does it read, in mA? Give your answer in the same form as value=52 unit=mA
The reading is value=80 unit=mA
